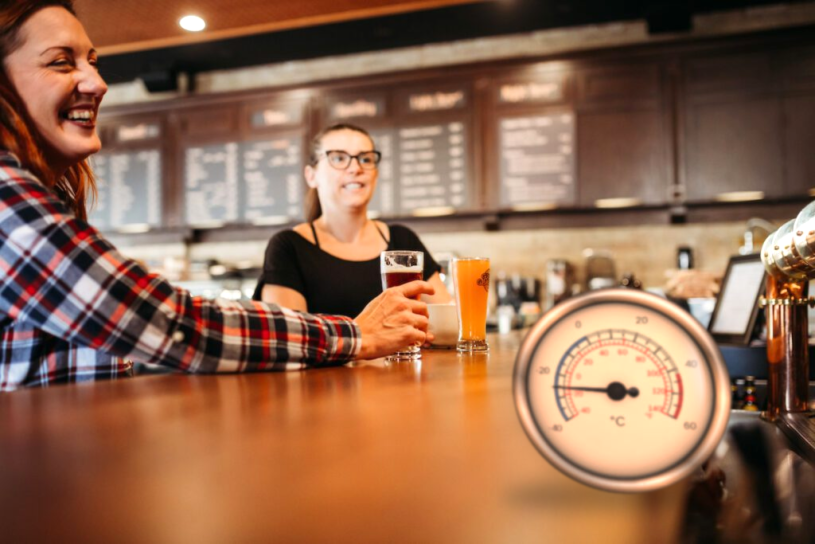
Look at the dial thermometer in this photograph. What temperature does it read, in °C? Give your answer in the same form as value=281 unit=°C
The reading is value=-25 unit=°C
